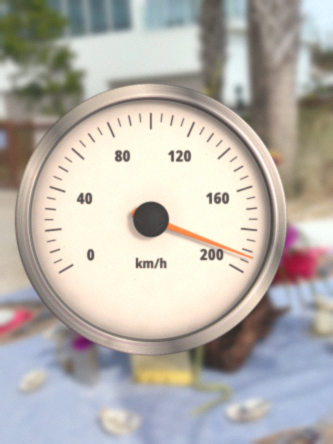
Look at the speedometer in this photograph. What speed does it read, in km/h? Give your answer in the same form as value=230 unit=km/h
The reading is value=192.5 unit=km/h
